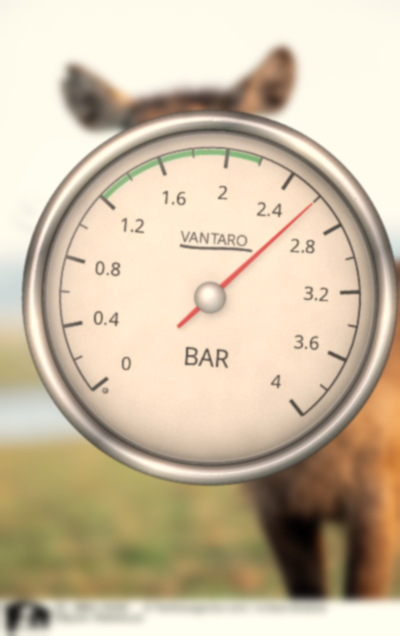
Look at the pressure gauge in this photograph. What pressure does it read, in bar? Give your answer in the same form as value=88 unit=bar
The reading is value=2.6 unit=bar
